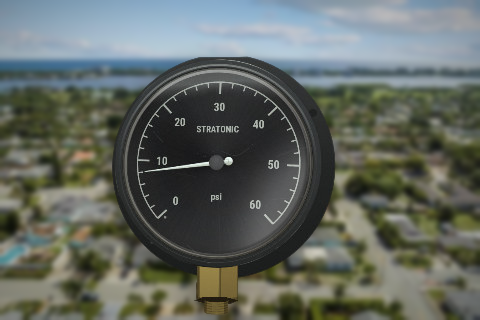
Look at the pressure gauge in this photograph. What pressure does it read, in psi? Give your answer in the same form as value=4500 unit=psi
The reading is value=8 unit=psi
